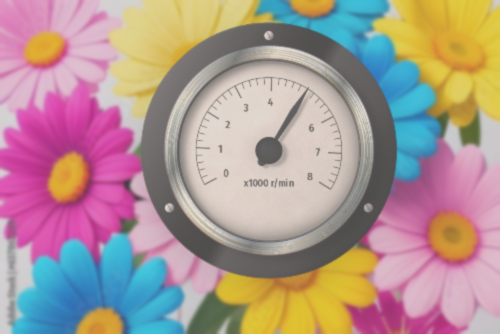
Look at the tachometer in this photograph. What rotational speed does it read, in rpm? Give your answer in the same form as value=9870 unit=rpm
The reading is value=5000 unit=rpm
